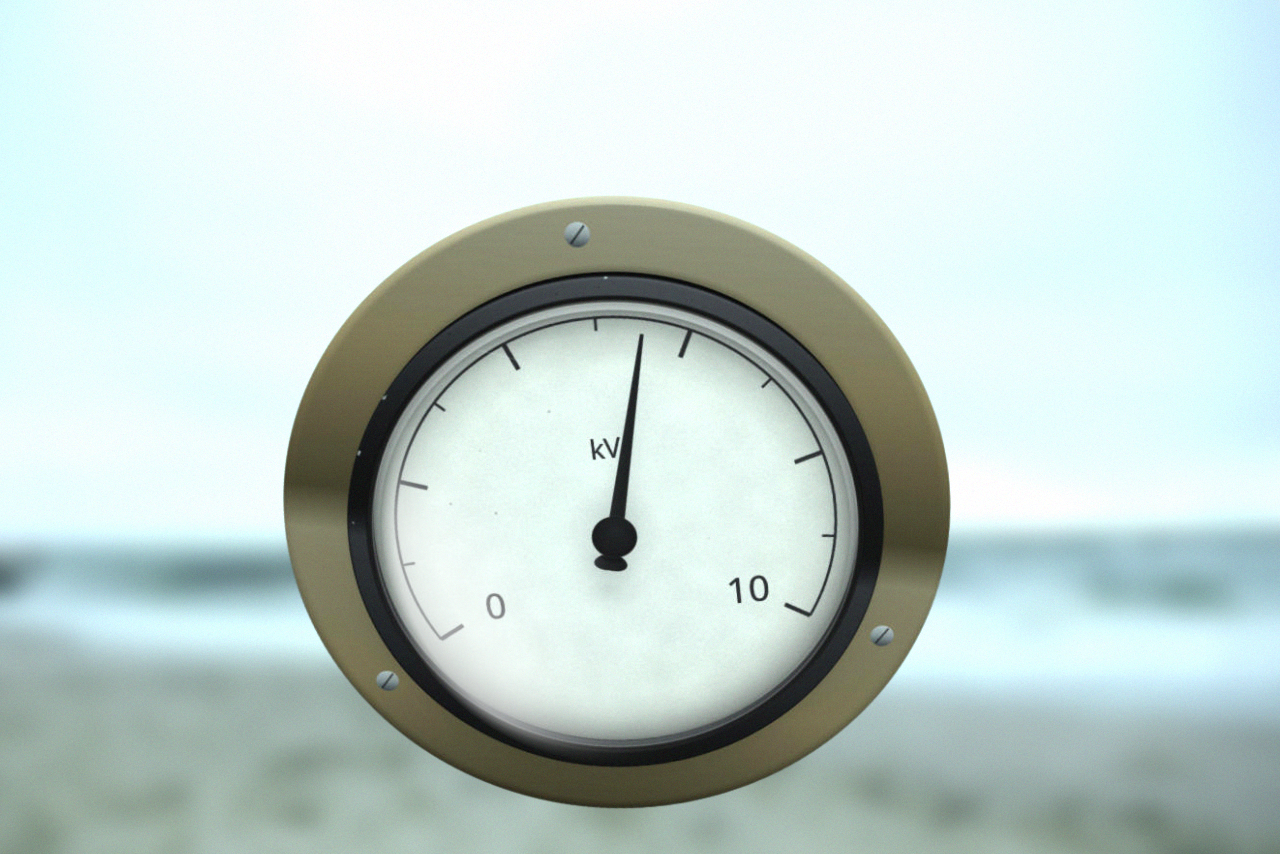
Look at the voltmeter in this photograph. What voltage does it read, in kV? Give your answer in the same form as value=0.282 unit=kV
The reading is value=5.5 unit=kV
